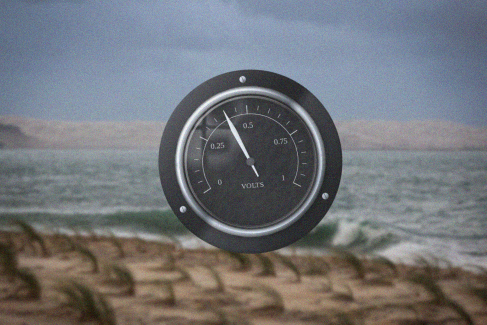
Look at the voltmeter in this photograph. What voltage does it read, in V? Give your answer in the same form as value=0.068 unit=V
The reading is value=0.4 unit=V
